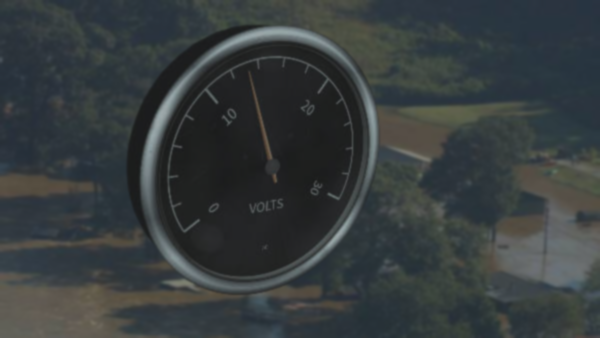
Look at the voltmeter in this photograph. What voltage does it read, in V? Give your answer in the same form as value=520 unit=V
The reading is value=13 unit=V
